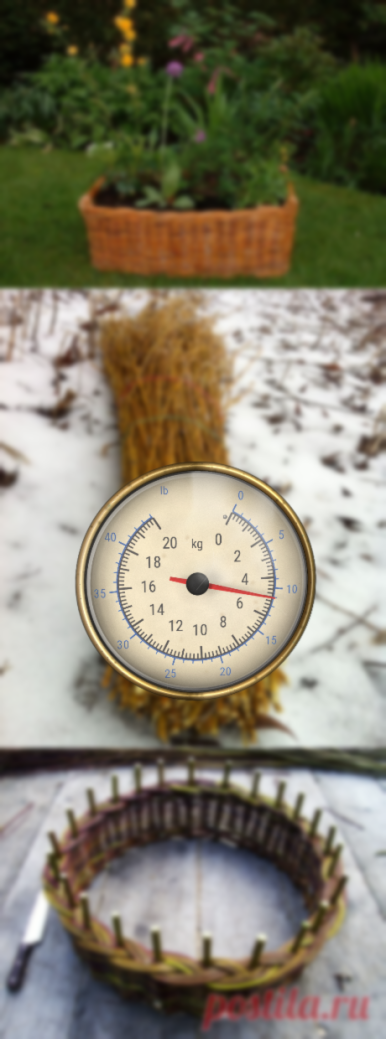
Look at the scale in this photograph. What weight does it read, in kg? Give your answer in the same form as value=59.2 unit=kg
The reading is value=5 unit=kg
